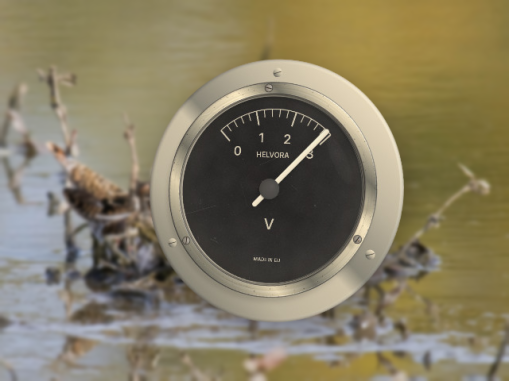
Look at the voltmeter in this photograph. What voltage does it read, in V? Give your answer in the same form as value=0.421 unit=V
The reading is value=2.9 unit=V
